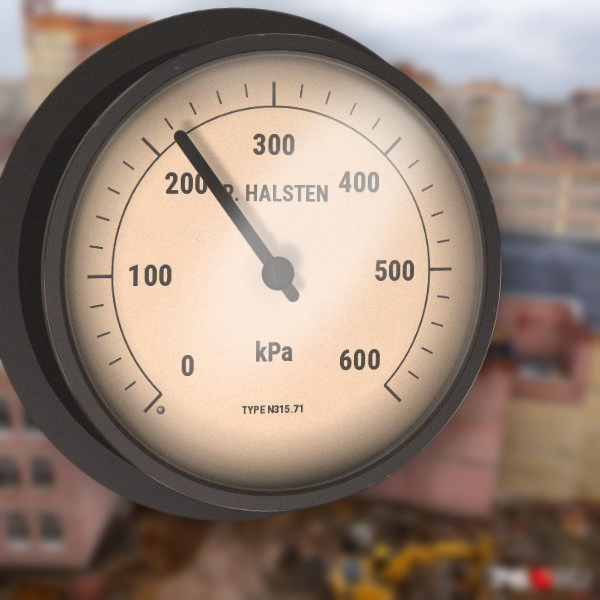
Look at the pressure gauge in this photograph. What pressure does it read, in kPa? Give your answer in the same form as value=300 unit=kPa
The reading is value=220 unit=kPa
